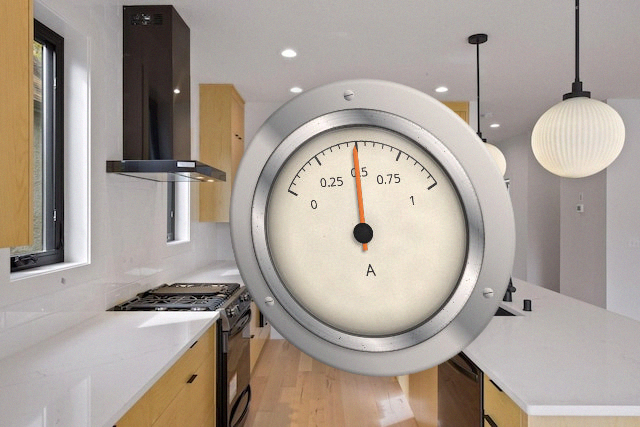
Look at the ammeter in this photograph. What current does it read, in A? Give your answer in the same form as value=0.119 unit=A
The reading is value=0.5 unit=A
